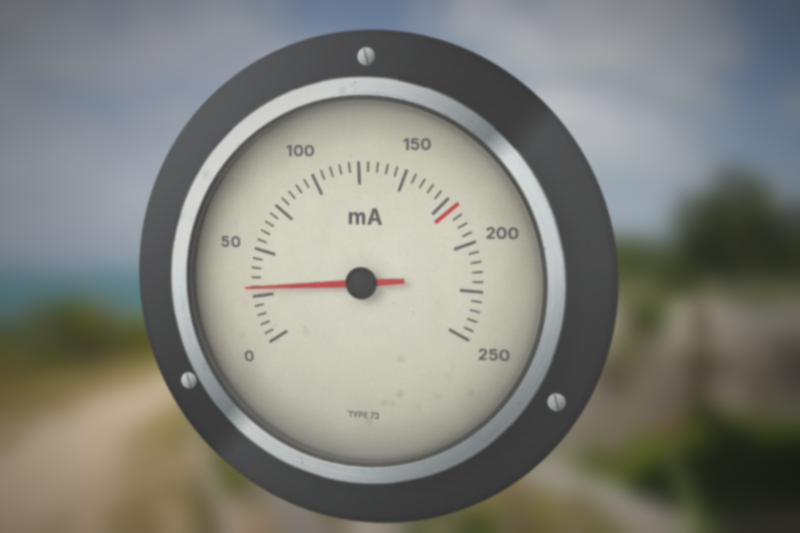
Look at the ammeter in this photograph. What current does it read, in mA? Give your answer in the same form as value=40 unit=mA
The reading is value=30 unit=mA
